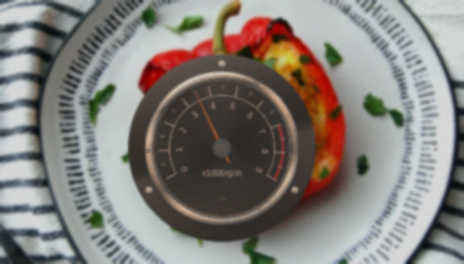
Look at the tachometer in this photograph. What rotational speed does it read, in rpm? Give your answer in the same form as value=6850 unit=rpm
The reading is value=3500 unit=rpm
